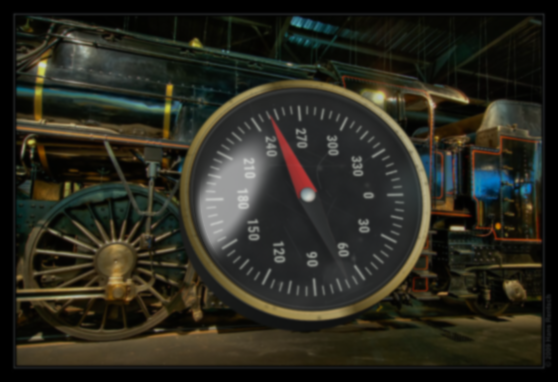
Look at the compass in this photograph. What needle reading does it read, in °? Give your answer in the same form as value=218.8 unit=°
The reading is value=250 unit=°
